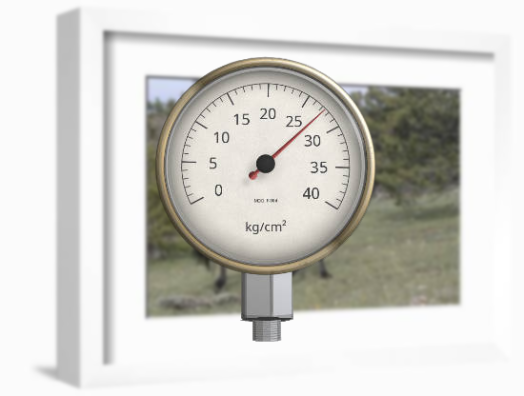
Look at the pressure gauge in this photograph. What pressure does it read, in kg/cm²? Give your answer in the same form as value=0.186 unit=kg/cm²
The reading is value=27.5 unit=kg/cm²
